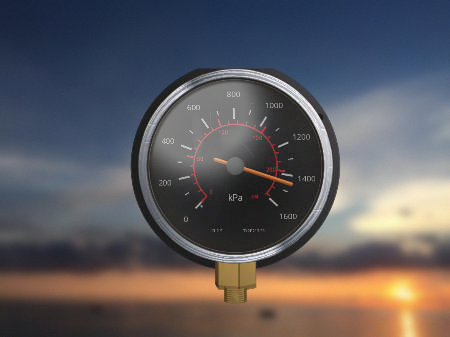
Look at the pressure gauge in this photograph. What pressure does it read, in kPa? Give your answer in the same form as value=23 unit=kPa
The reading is value=1450 unit=kPa
